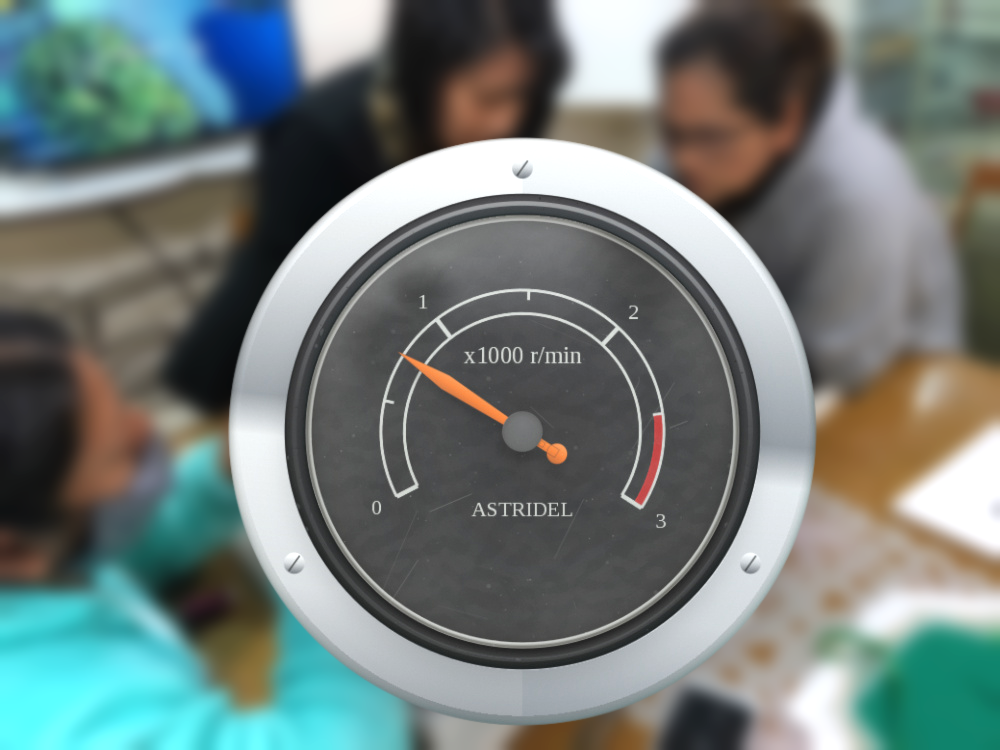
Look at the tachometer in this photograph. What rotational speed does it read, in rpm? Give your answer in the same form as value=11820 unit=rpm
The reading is value=750 unit=rpm
